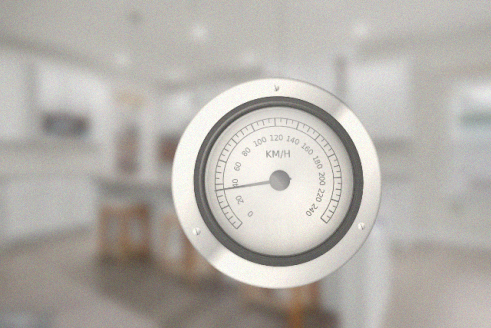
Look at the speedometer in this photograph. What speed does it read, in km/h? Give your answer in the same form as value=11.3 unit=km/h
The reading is value=35 unit=km/h
